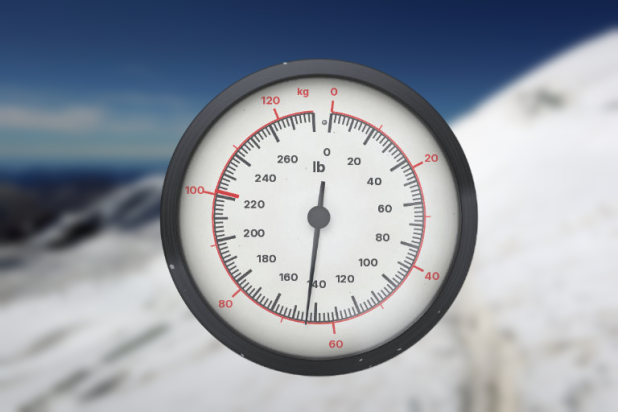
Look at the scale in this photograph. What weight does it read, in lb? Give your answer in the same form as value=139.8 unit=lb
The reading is value=144 unit=lb
